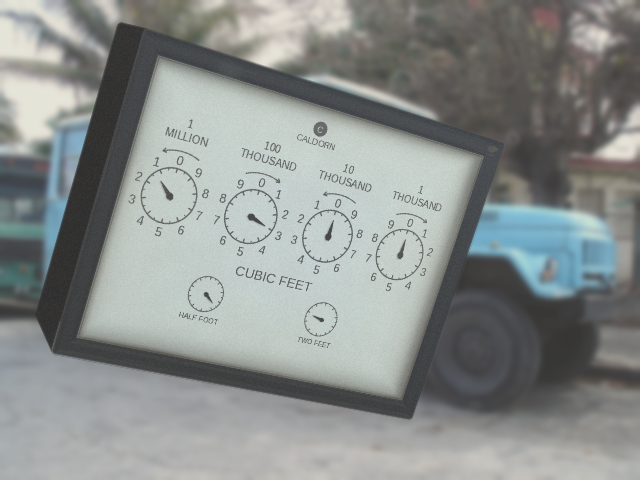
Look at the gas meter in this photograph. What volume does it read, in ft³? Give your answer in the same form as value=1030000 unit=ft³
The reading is value=130000 unit=ft³
